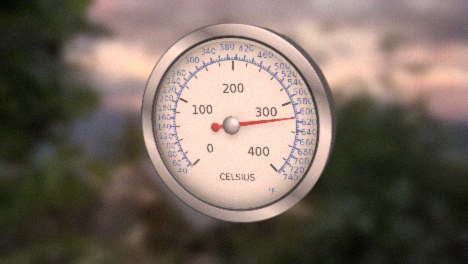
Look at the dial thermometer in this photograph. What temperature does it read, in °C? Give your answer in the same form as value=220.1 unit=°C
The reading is value=320 unit=°C
